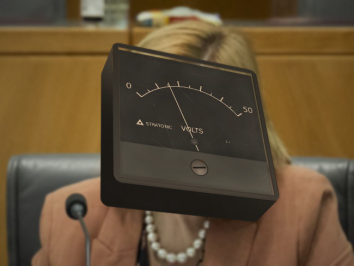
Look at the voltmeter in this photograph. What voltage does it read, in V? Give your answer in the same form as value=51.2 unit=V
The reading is value=15 unit=V
